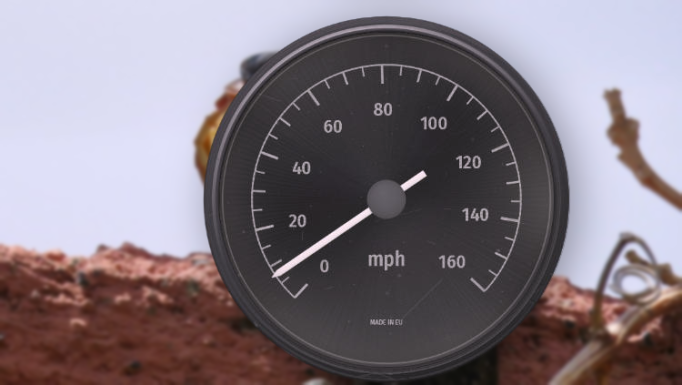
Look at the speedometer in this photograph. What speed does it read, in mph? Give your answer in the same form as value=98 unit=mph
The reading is value=7.5 unit=mph
